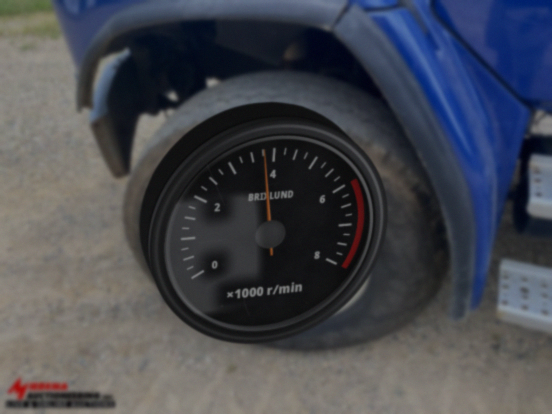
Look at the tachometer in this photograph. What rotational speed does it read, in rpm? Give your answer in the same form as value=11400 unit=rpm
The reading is value=3750 unit=rpm
